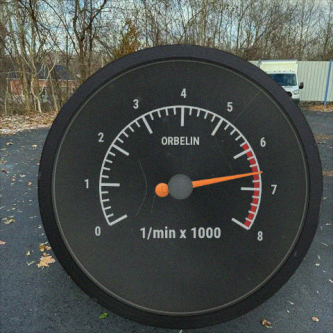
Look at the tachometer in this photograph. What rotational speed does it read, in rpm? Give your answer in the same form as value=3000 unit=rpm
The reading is value=6600 unit=rpm
